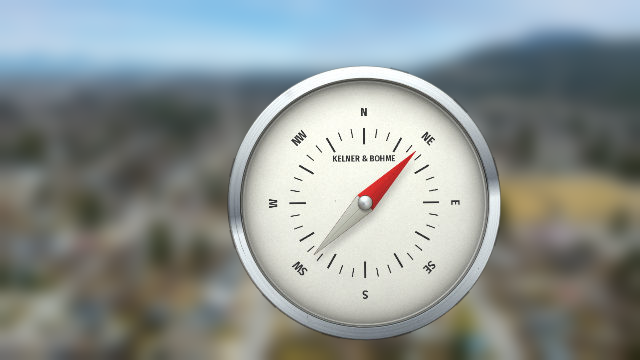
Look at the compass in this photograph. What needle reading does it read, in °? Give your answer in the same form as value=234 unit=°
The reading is value=45 unit=°
